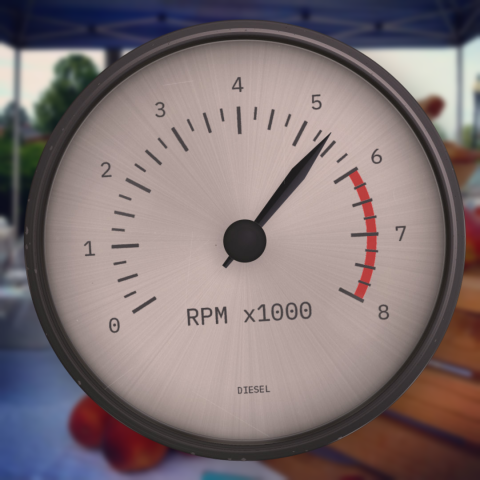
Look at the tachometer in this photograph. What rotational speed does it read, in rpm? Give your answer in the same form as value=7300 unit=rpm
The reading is value=5375 unit=rpm
